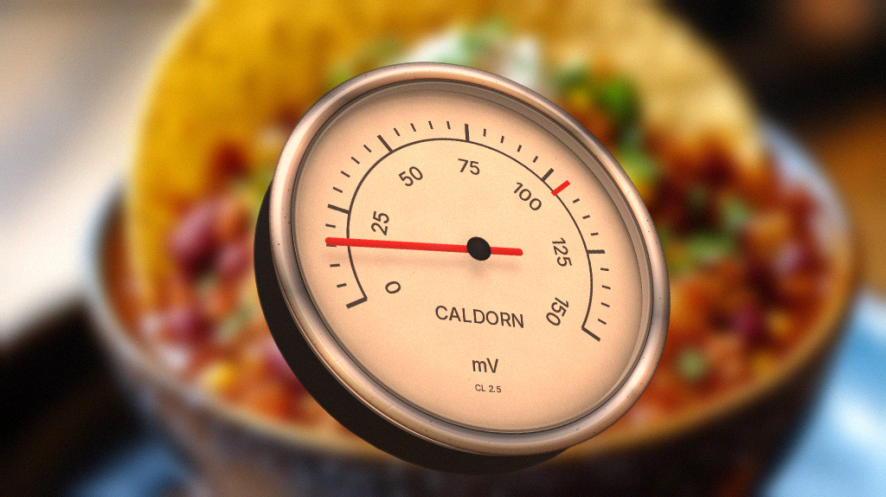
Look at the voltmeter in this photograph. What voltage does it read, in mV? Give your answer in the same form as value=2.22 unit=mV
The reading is value=15 unit=mV
